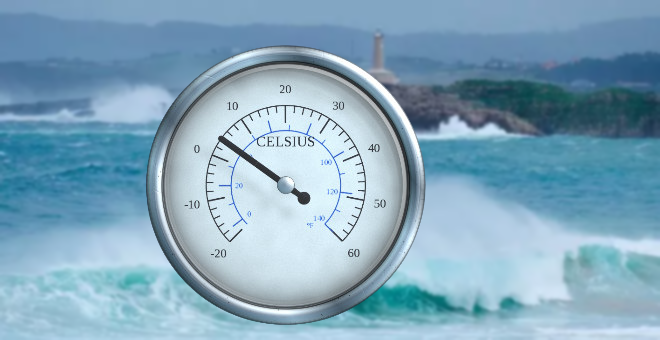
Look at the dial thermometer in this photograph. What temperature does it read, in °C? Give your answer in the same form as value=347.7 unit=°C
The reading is value=4 unit=°C
